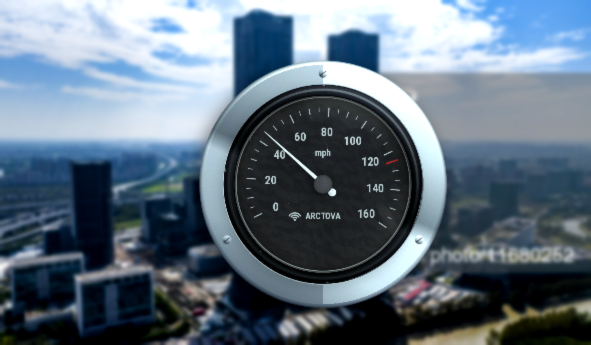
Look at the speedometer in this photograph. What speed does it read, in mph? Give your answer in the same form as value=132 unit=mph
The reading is value=45 unit=mph
